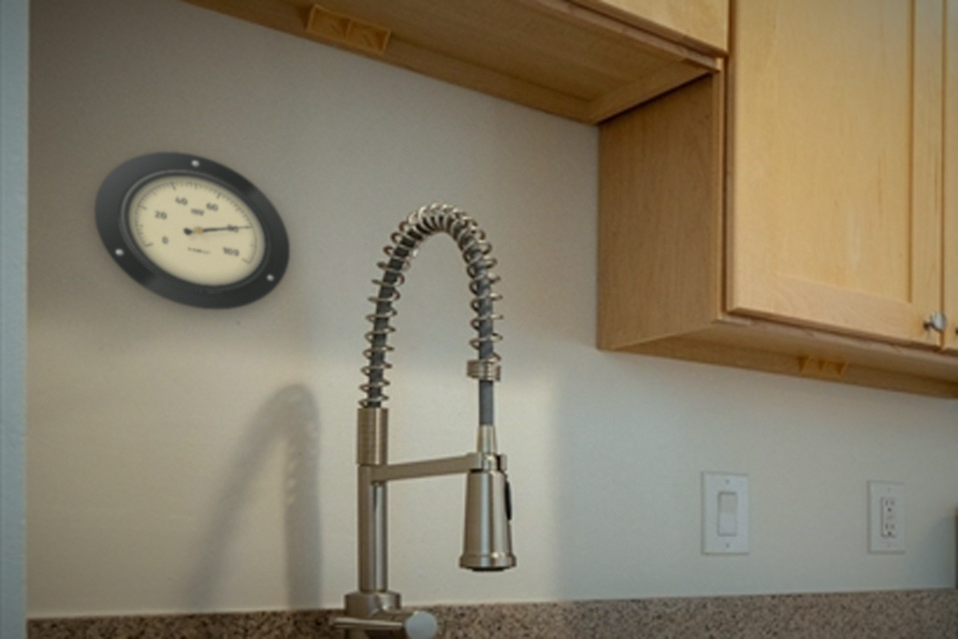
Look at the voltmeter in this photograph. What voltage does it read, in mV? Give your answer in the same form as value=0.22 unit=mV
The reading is value=80 unit=mV
